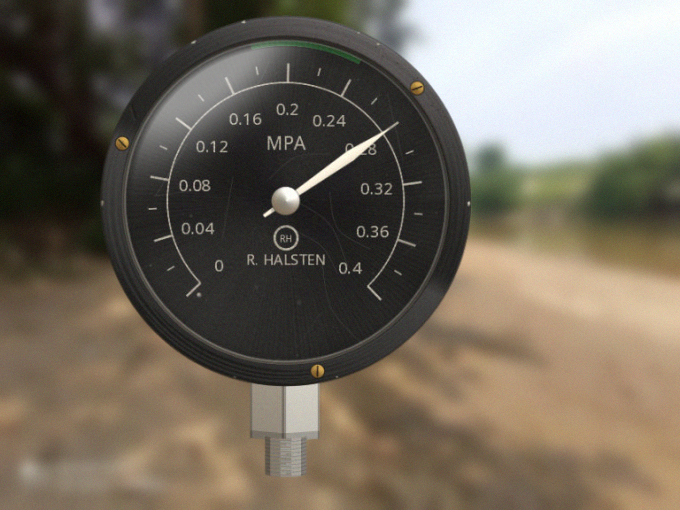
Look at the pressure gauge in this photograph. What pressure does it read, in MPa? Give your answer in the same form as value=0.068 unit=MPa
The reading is value=0.28 unit=MPa
